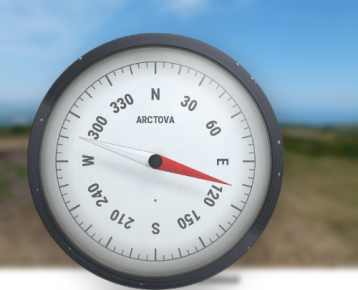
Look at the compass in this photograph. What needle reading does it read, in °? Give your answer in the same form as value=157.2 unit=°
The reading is value=107.5 unit=°
